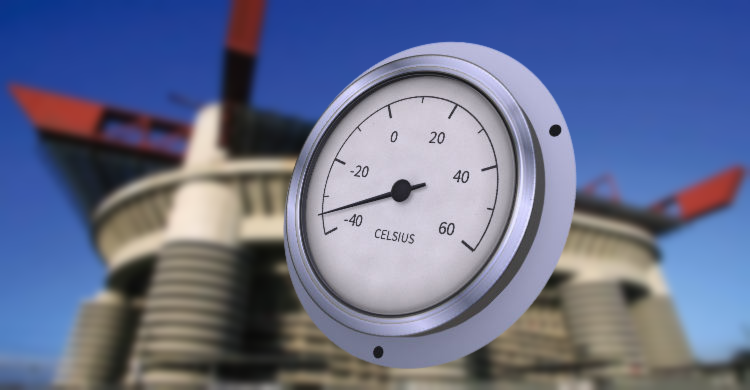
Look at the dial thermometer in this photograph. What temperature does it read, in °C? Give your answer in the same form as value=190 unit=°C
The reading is value=-35 unit=°C
